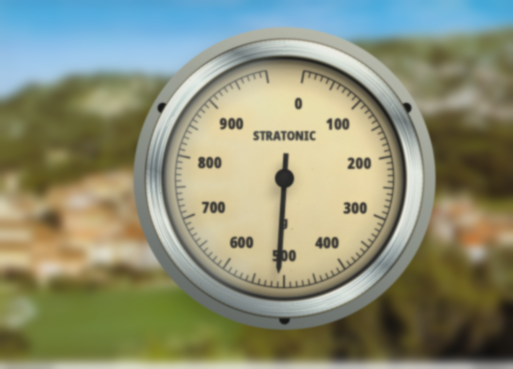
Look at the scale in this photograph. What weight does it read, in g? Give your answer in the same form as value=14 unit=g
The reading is value=510 unit=g
